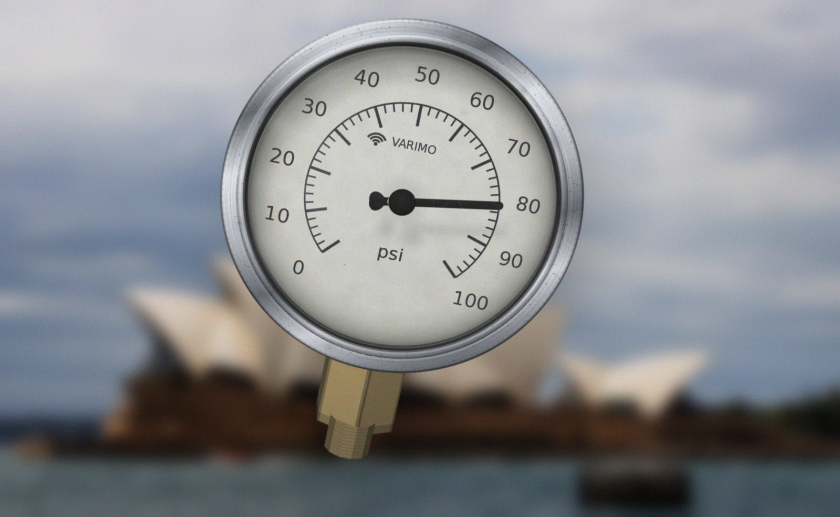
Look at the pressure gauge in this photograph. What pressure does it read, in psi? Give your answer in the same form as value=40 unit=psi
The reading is value=80 unit=psi
